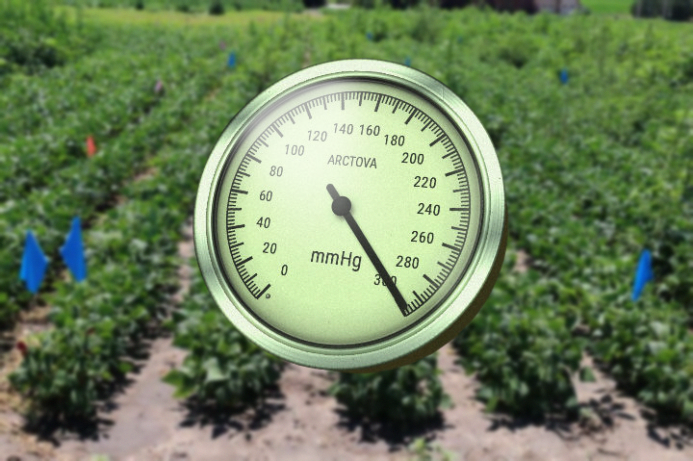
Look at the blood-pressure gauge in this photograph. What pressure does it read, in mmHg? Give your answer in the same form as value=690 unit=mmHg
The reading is value=298 unit=mmHg
